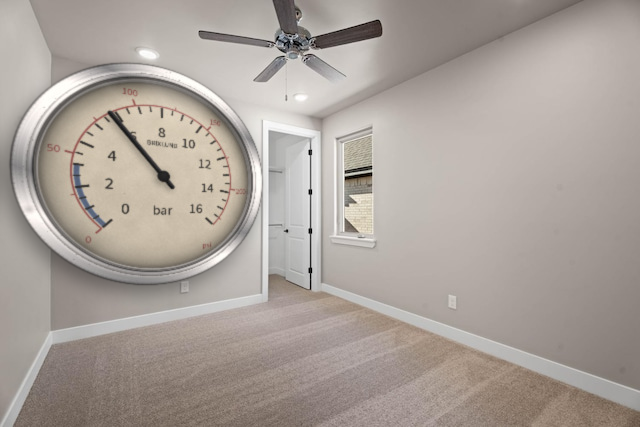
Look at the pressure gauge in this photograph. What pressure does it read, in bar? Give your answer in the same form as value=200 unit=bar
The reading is value=5.75 unit=bar
